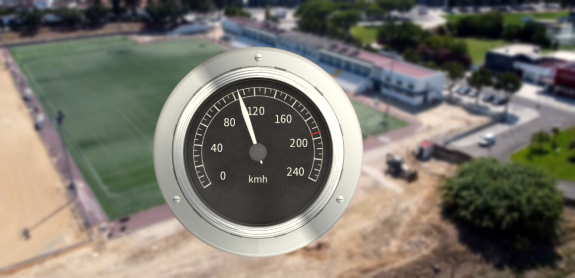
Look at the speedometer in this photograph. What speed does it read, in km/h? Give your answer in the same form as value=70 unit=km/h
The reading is value=105 unit=km/h
